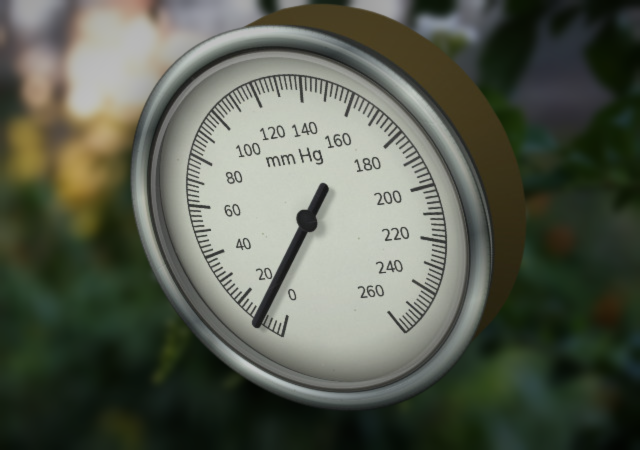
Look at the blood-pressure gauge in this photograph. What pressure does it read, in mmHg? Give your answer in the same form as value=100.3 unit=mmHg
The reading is value=10 unit=mmHg
